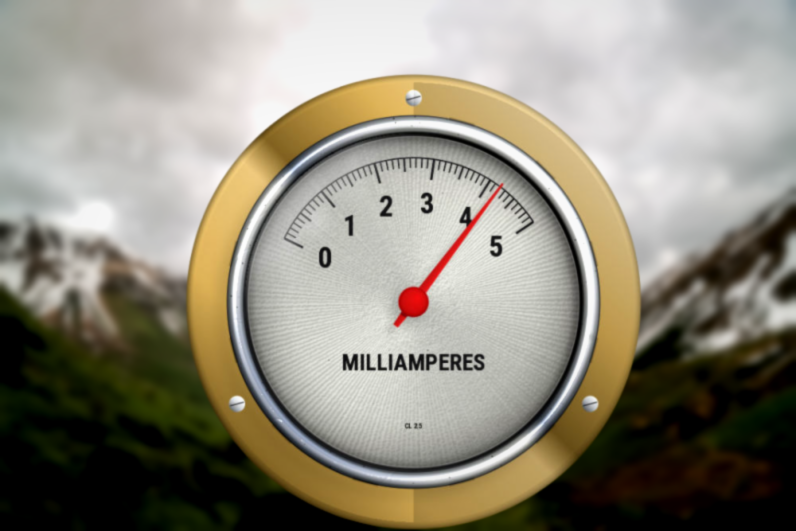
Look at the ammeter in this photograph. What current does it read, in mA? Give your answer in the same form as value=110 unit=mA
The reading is value=4.2 unit=mA
